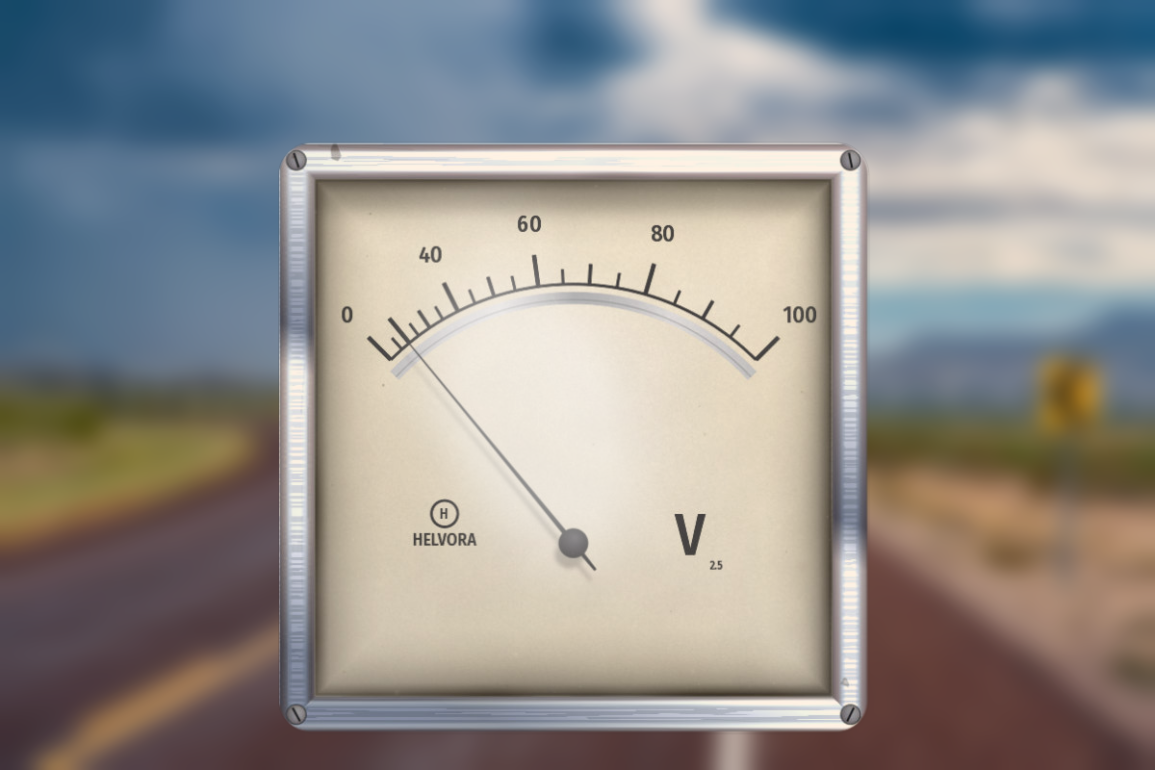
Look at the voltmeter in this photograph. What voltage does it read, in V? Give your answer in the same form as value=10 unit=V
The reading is value=20 unit=V
